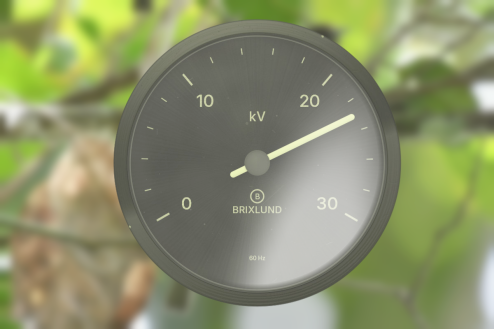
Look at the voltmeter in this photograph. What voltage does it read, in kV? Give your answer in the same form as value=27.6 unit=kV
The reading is value=23 unit=kV
